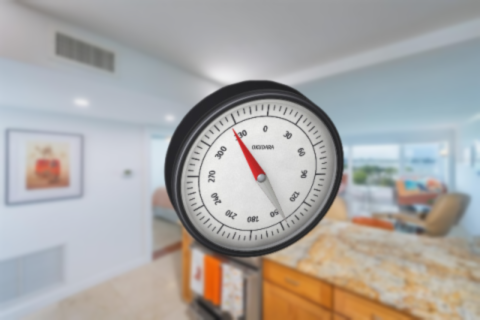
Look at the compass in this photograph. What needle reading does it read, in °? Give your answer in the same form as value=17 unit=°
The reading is value=325 unit=°
